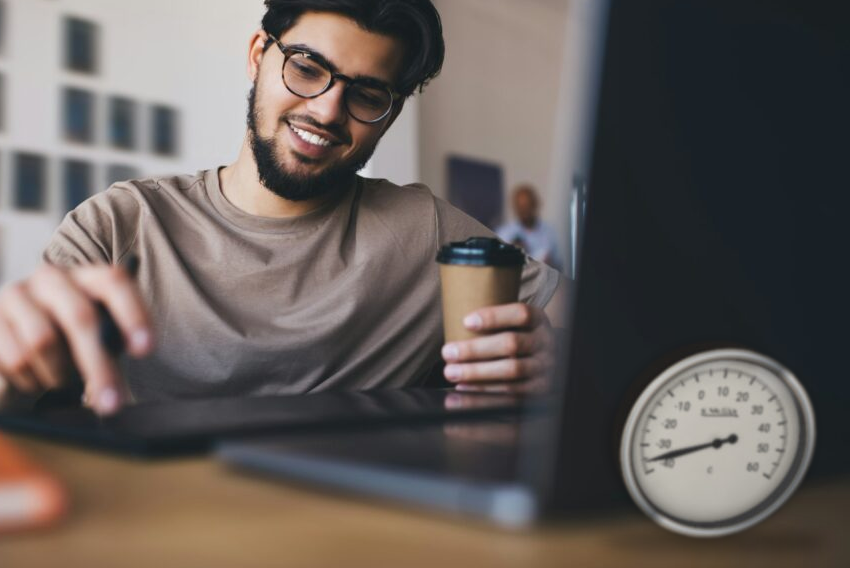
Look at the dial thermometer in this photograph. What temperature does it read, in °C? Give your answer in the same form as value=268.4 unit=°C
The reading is value=-35 unit=°C
